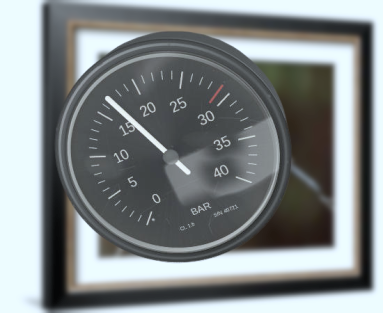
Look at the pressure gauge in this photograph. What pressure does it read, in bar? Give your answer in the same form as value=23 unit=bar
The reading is value=17 unit=bar
